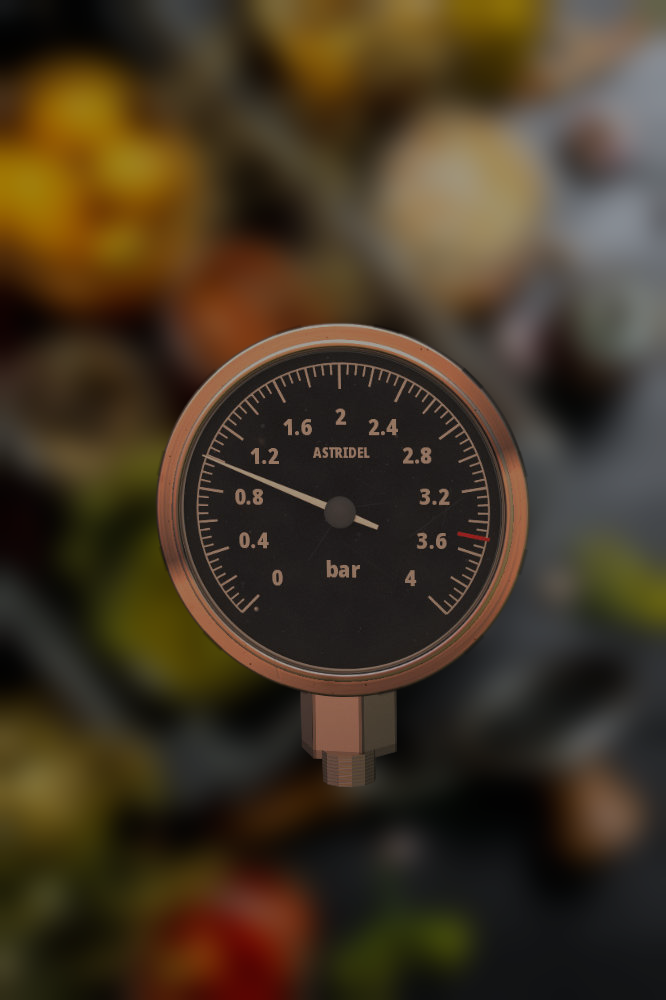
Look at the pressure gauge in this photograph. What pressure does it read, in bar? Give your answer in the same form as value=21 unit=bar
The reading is value=1 unit=bar
